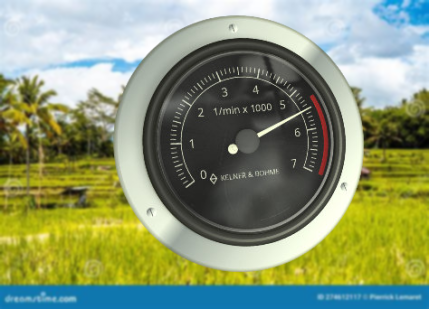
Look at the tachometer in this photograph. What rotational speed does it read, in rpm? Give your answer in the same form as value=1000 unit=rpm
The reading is value=5500 unit=rpm
